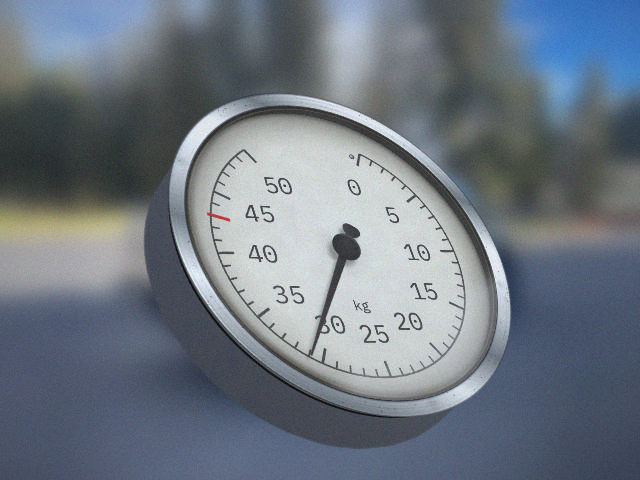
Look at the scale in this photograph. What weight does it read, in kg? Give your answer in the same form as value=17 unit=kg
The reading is value=31 unit=kg
